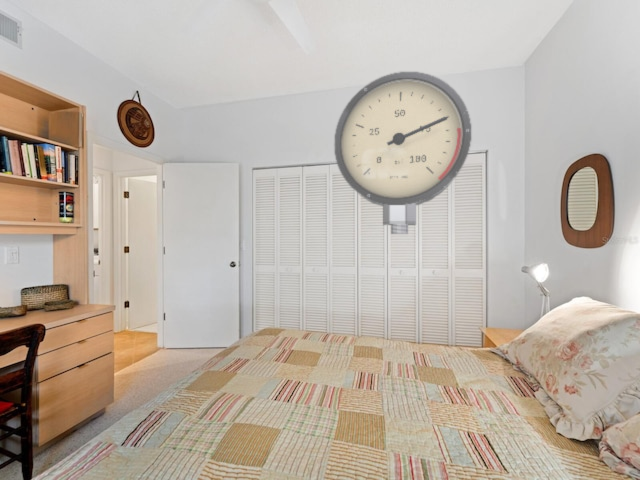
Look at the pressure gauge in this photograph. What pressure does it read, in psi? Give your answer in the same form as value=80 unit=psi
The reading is value=75 unit=psi
